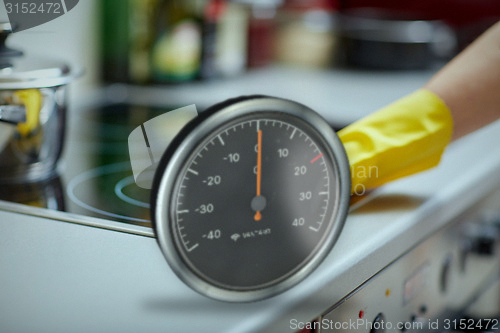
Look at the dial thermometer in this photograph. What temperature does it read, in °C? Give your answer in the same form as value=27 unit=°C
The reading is value=0 unit=°C
